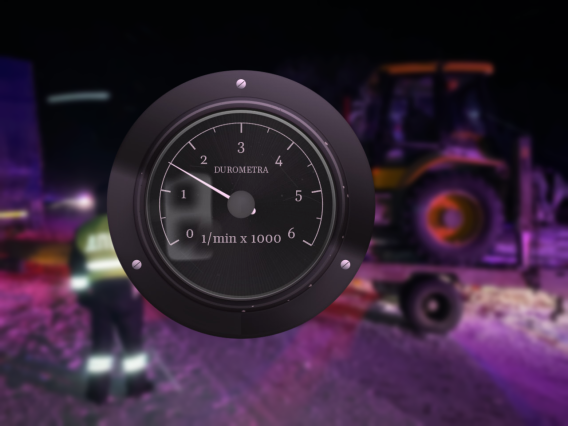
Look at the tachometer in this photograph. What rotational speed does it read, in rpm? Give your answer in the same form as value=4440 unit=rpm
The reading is value=1500 unit=rpm
